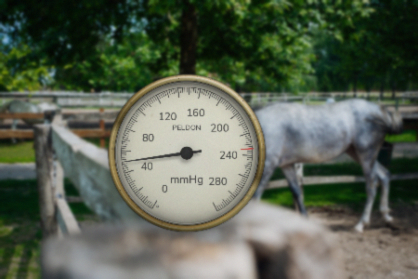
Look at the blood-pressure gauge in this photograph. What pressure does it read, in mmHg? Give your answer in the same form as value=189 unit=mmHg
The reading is value=50 unit=mmHg
